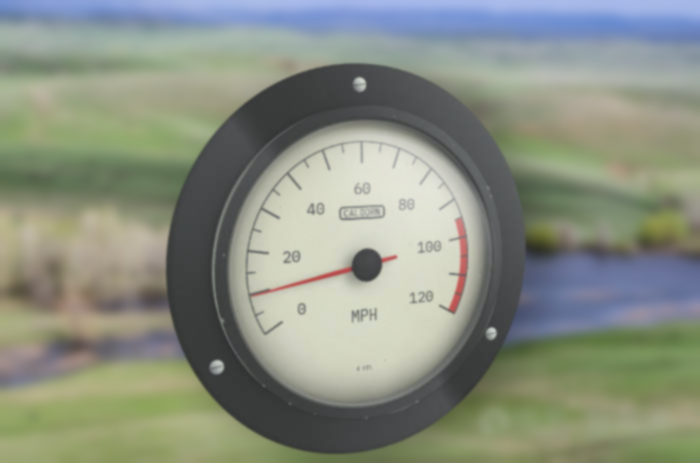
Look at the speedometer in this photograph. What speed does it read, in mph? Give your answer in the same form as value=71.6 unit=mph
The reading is value=10 unit=mph
